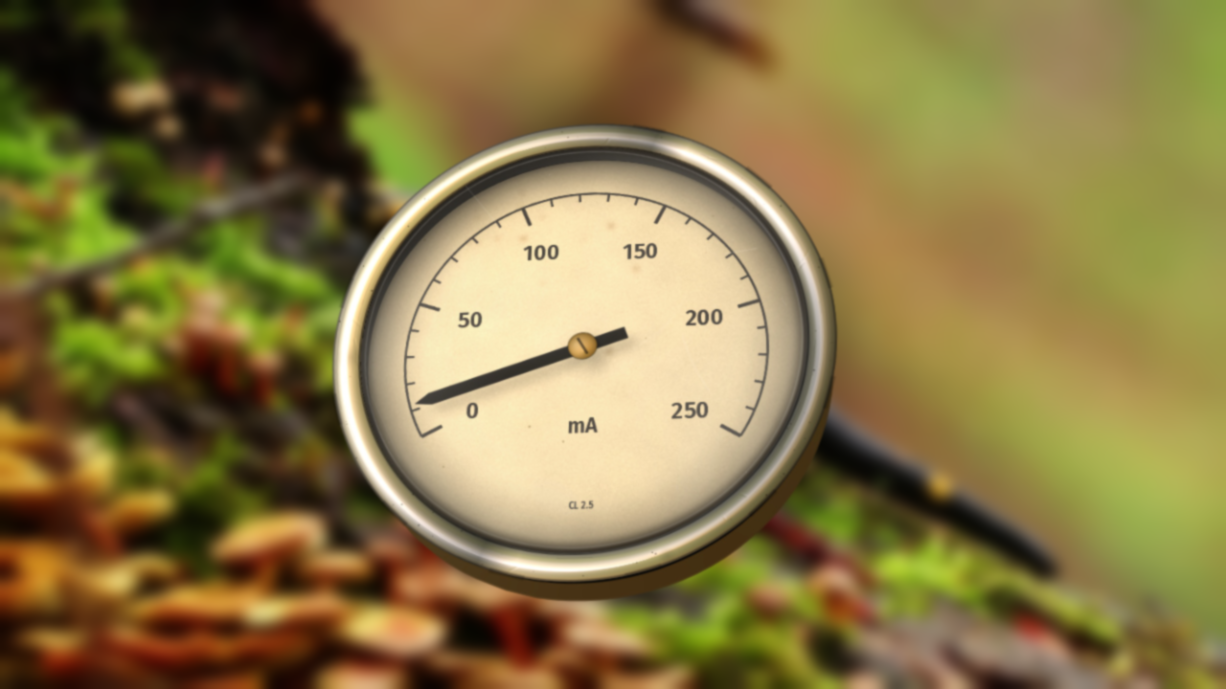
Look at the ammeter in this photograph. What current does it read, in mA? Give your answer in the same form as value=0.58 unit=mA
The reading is value=10 unit=mA
